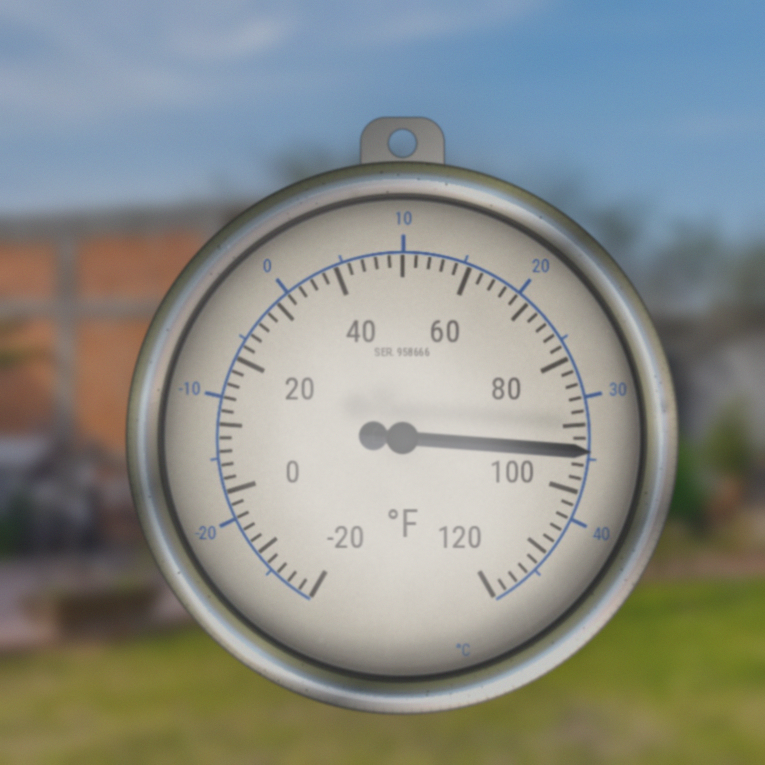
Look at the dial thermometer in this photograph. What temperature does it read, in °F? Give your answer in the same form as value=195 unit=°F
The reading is value=94 unit=°F
